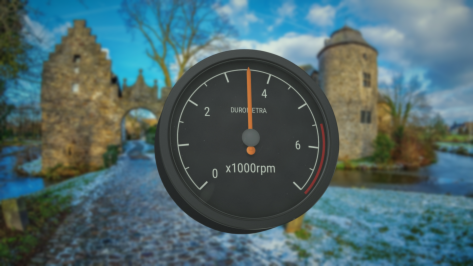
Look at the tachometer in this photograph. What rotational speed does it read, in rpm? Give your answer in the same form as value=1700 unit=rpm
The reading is value=3500 unit=rpm
